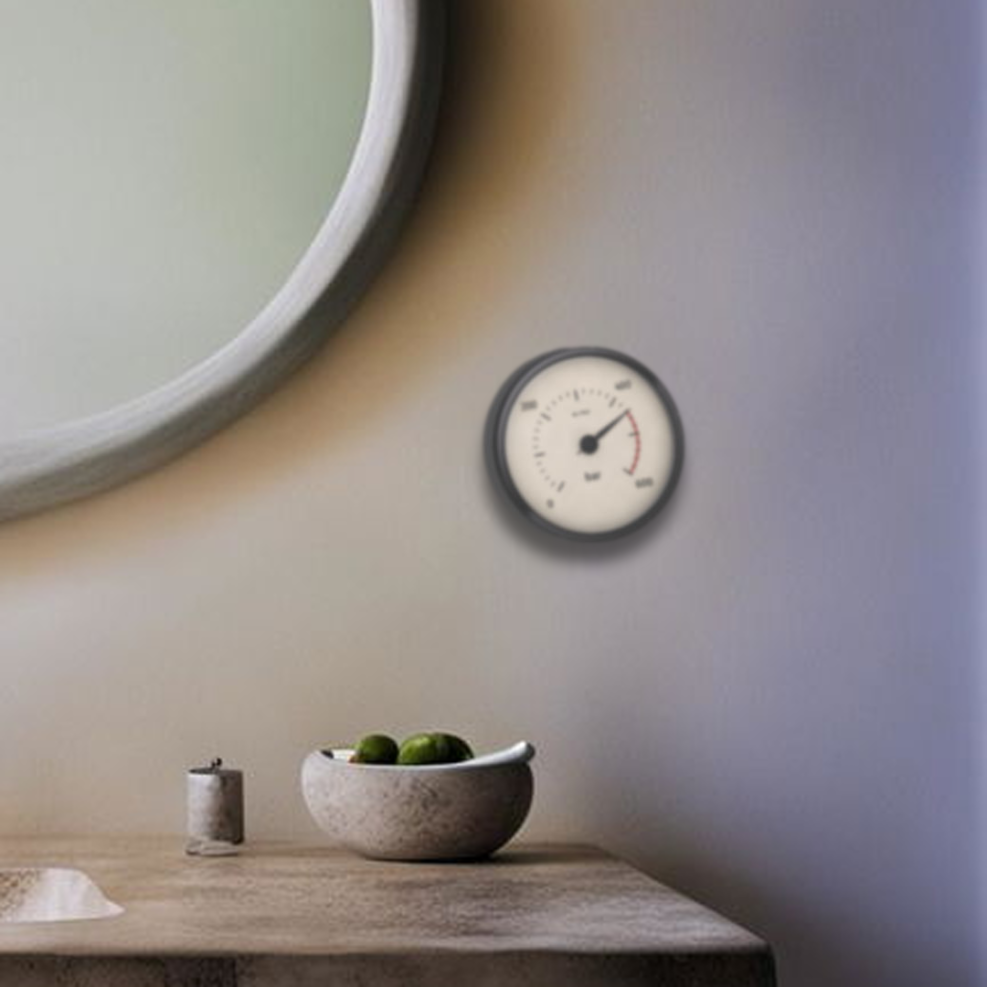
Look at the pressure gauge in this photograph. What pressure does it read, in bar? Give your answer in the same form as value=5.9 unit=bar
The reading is value=440 unit=bar
